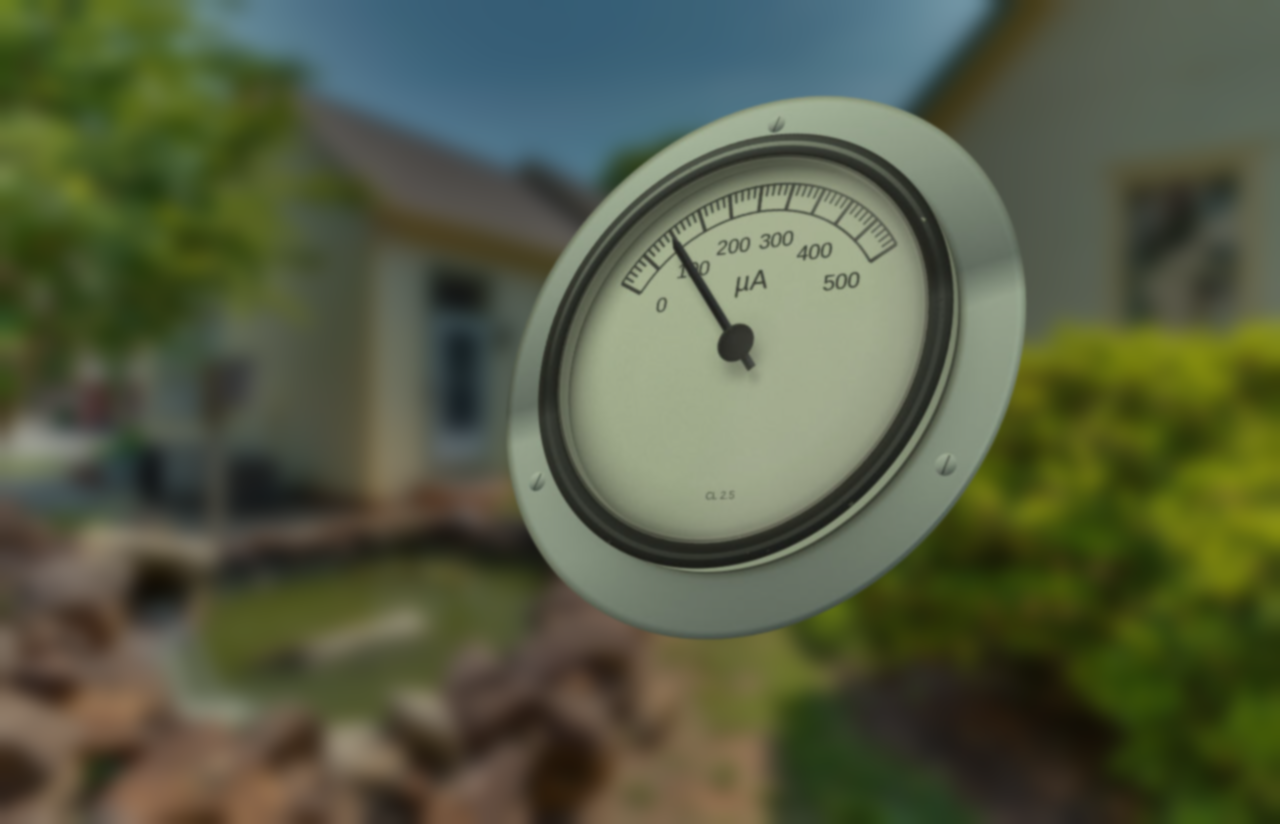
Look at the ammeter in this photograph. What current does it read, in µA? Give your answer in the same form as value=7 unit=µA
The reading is value=100 unit=µA
